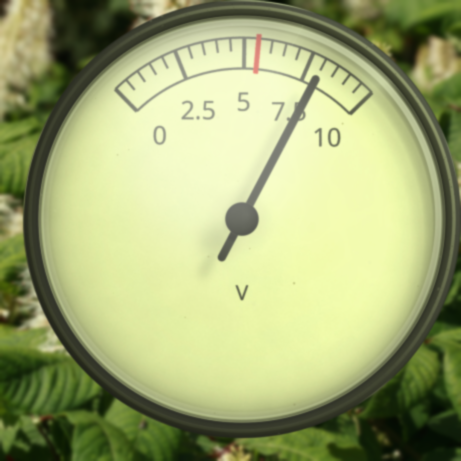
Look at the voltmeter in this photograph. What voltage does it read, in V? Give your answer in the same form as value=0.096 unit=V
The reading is value=8 unit=V
